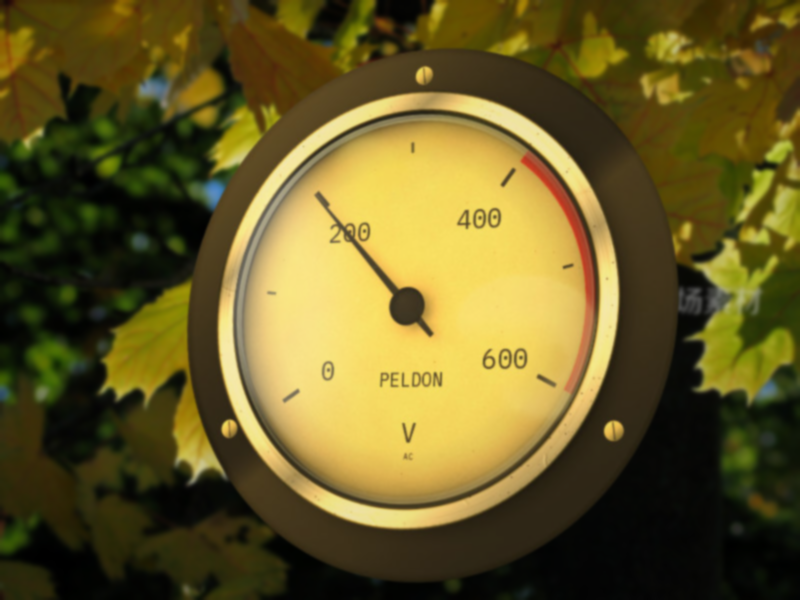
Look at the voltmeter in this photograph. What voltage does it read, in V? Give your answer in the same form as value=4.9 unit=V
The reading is value=200 unit=V
